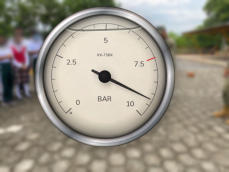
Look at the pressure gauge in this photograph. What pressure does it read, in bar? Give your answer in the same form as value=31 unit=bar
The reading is value=9.25 unit=bar
